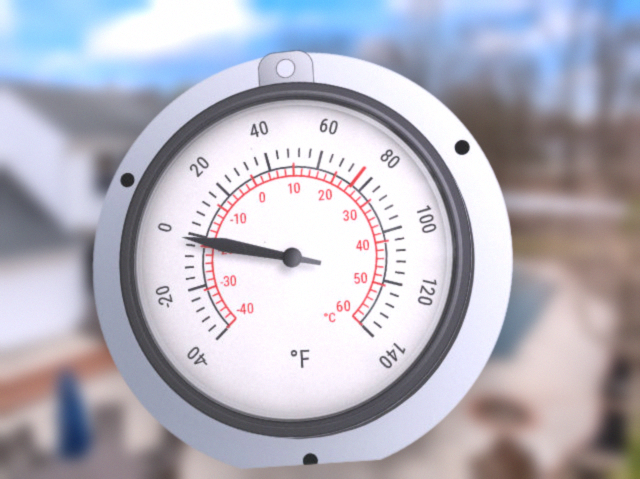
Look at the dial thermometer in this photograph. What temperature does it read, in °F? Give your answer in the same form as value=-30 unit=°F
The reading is value=-2 unit=°F
